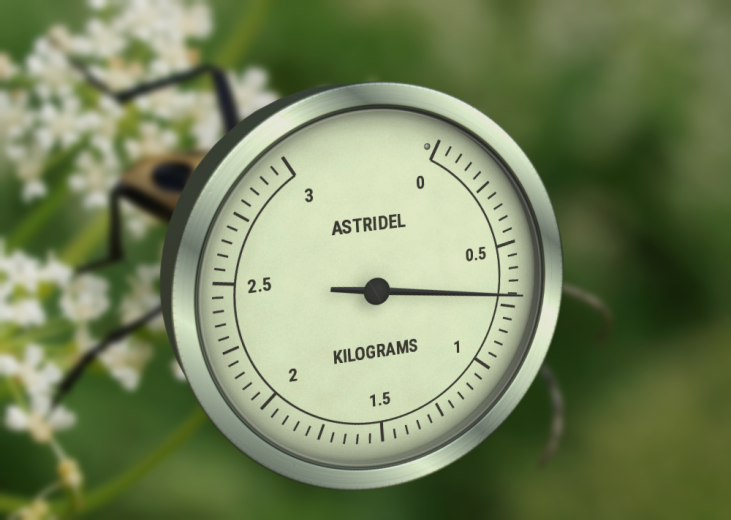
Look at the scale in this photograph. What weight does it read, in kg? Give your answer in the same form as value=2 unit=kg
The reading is value=0.7 unit=kg
